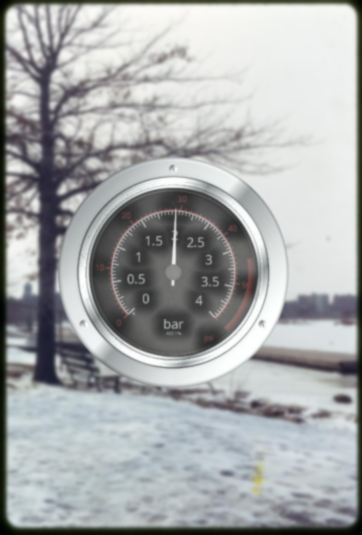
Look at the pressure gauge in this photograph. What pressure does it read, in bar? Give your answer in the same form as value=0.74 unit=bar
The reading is value=2 unit=bar
